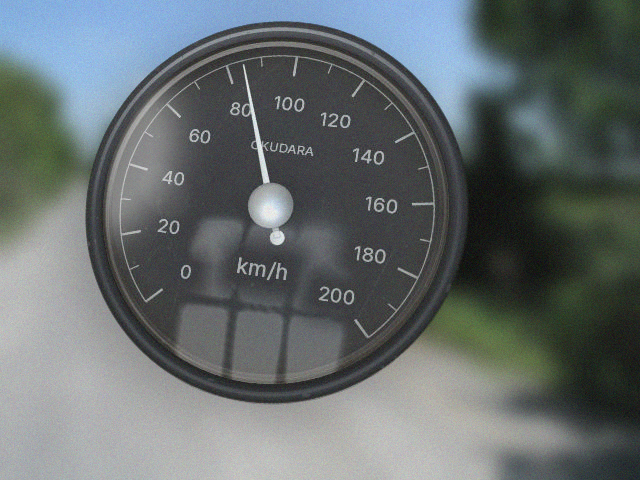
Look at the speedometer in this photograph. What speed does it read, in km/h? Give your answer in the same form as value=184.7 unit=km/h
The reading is value=85 unit=km/h
